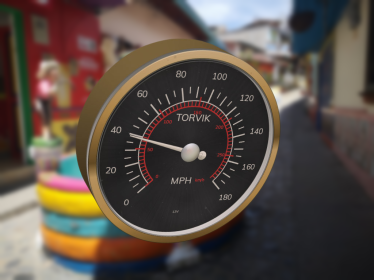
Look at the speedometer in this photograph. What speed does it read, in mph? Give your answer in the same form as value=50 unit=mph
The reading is value=40 unit=mph
